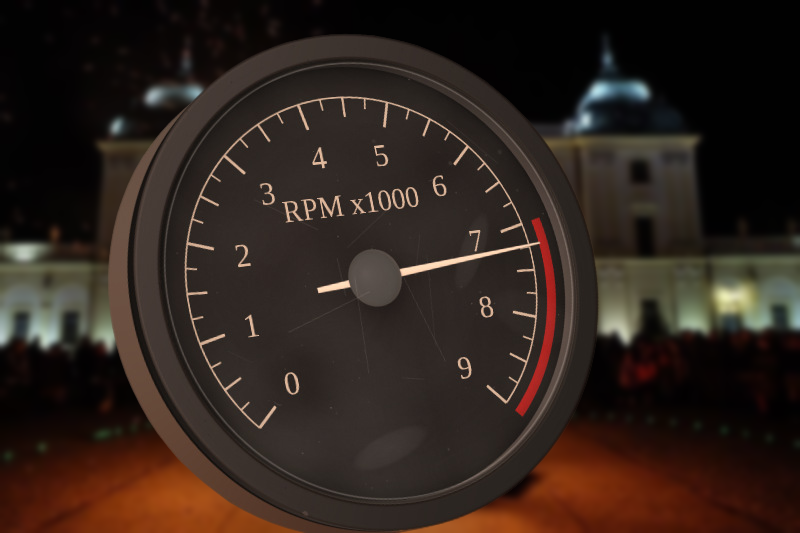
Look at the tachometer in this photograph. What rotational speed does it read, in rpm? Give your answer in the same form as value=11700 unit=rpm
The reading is value=7250 unit=rpm
